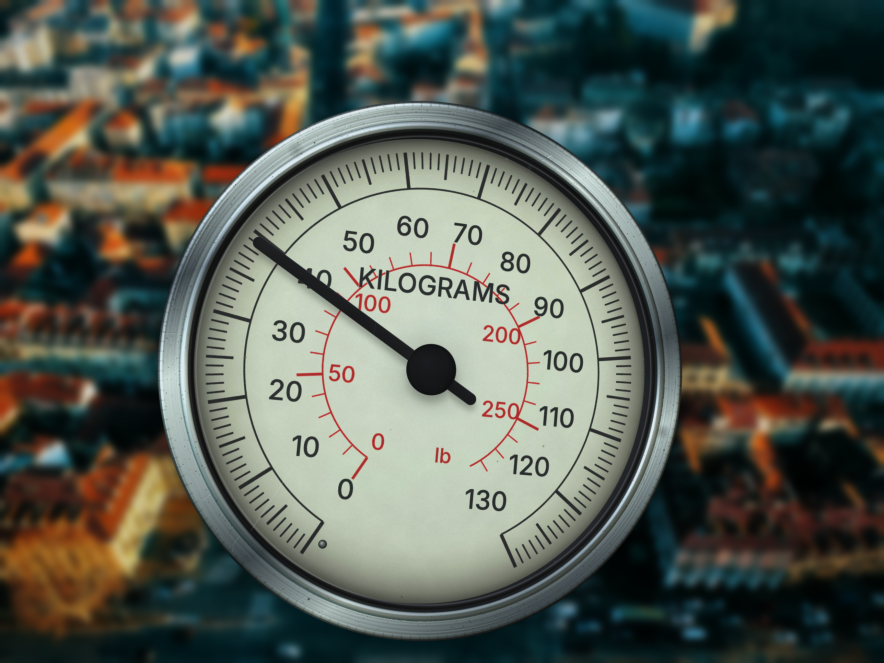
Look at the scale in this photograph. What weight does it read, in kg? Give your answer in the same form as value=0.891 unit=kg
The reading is value=39 unit=kg
